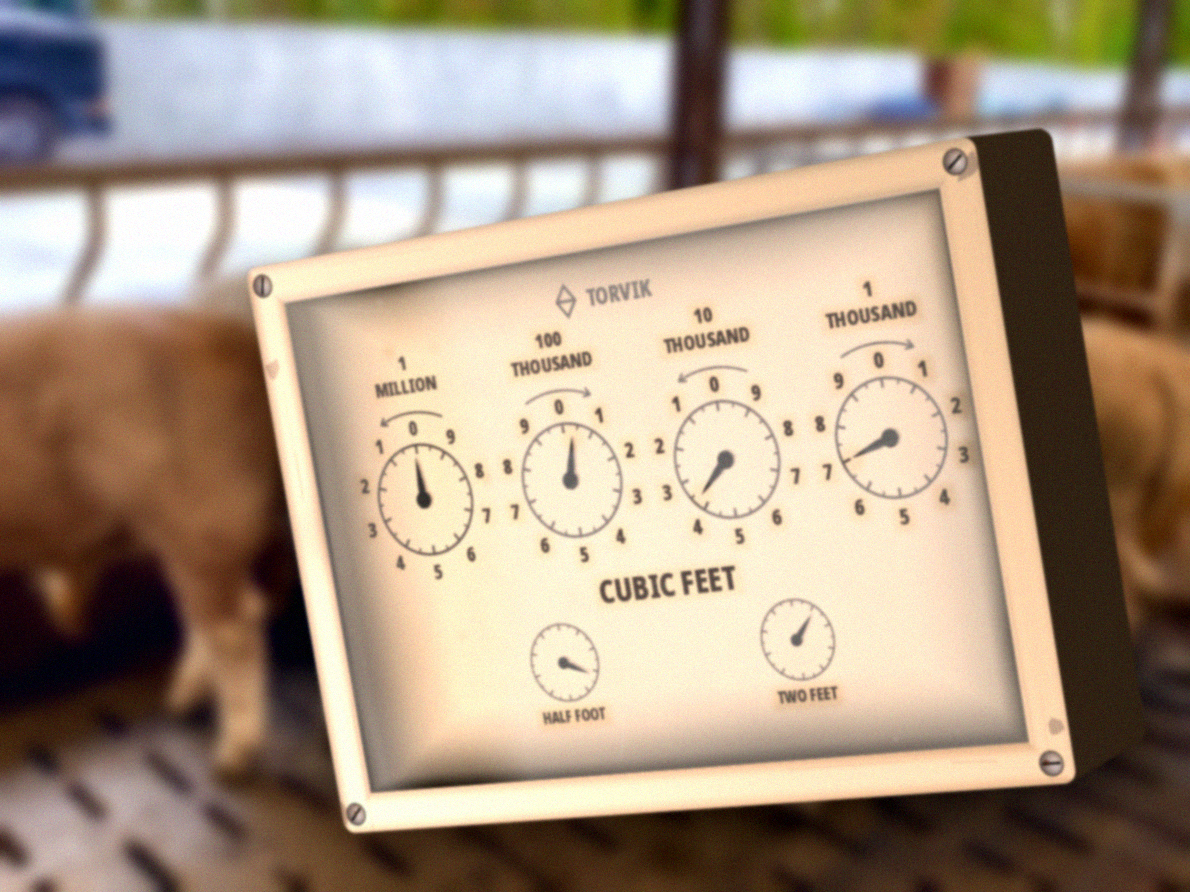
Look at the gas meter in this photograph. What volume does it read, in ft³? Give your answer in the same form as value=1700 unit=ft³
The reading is value=3700 unit=ft³
